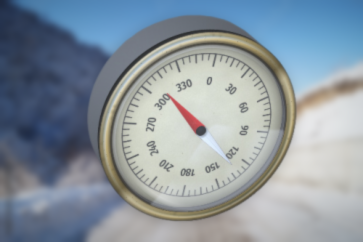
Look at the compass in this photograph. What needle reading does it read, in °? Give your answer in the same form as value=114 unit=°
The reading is value=310 unit=°
